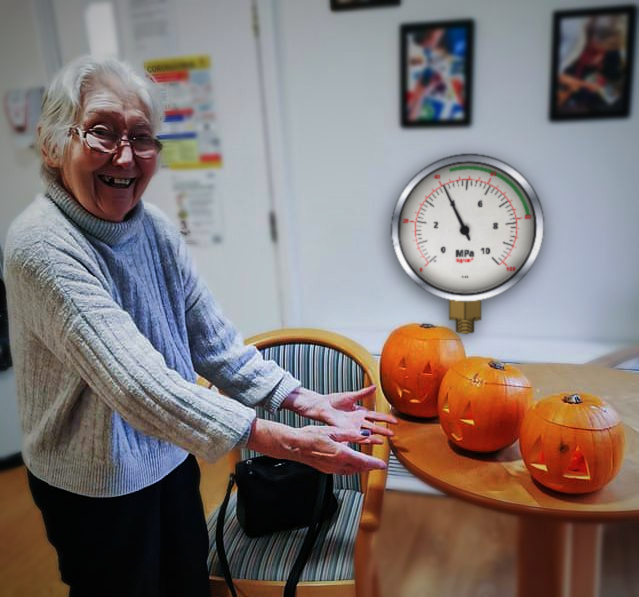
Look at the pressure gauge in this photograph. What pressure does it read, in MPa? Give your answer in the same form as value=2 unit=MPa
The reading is value=4 unit=MPa
